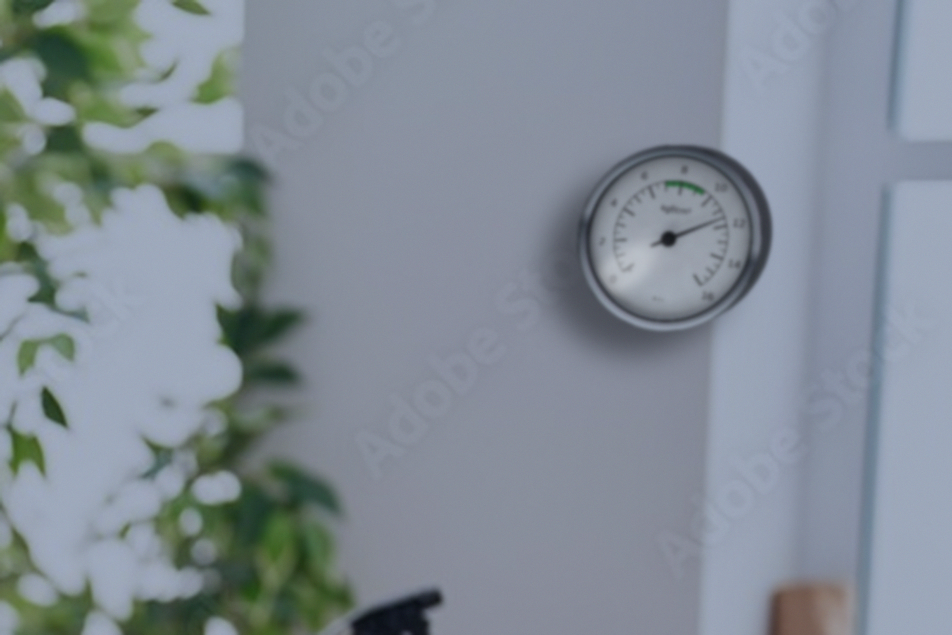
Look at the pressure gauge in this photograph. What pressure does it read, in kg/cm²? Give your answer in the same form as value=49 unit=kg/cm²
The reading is value=11.5 unit=kg/cm²
